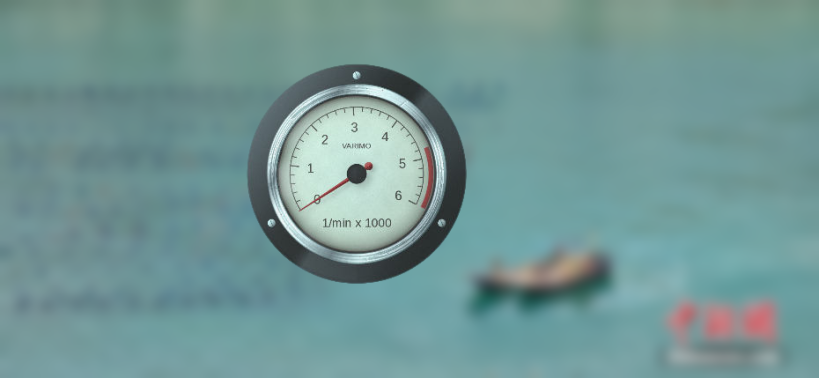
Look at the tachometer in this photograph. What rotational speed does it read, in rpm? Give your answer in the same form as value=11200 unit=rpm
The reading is value=0 unit=rpm
